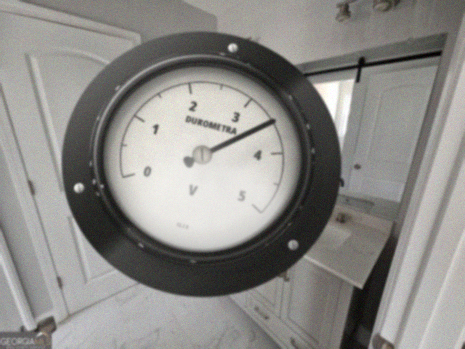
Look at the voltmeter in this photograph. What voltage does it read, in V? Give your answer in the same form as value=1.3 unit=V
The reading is value=3.5 unit=V
